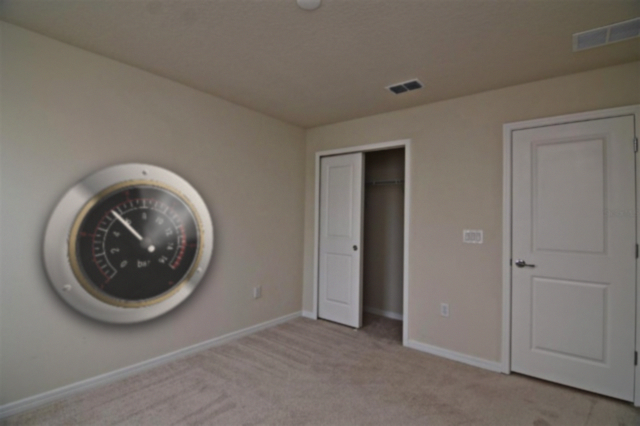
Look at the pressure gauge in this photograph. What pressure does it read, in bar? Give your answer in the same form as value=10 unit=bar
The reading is value=5.5 unit=bar
